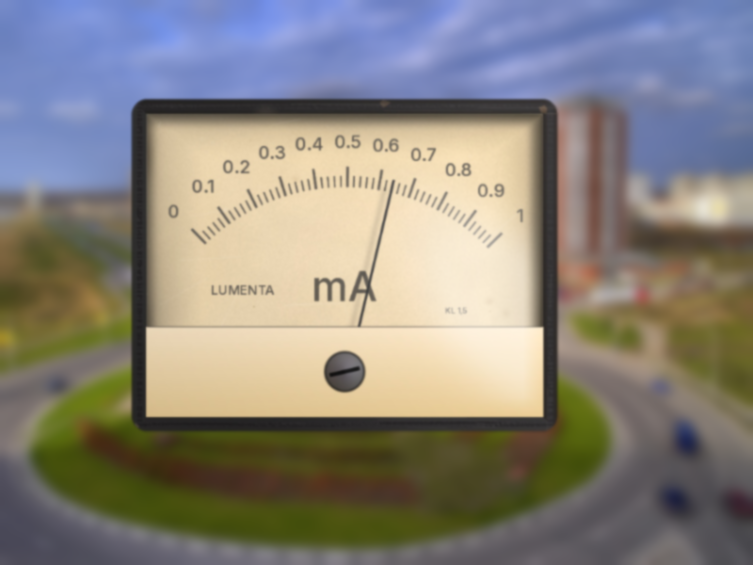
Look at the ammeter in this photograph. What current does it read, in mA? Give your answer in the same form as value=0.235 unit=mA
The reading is value=0.64 unit=mA
